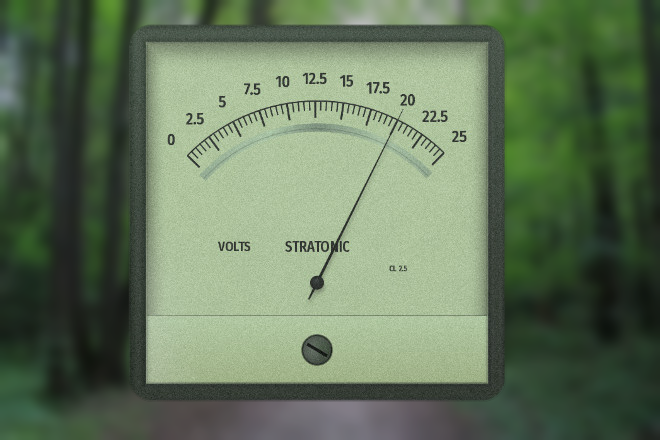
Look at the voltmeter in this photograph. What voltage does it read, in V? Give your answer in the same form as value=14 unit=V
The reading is value=20 unit=V
